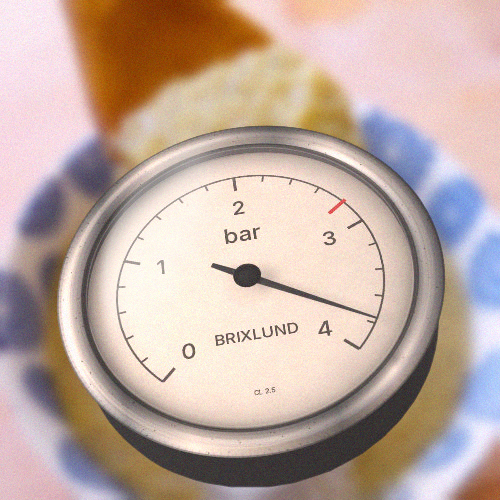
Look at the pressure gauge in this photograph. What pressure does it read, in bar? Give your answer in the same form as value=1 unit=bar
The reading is value=3.8 unit=bar
